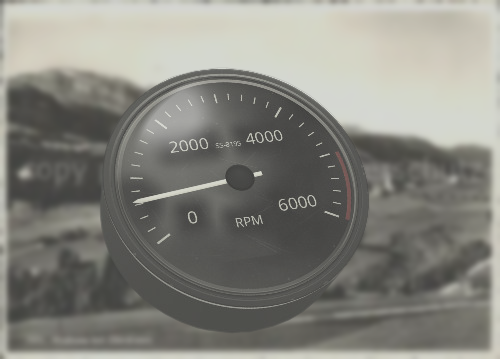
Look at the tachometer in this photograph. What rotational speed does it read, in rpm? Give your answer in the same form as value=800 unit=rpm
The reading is value=600 unit=rpm
